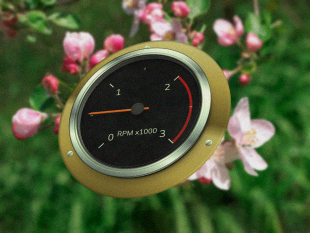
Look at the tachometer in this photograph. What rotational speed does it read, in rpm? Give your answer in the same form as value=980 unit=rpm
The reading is value=500 unit=rpm
